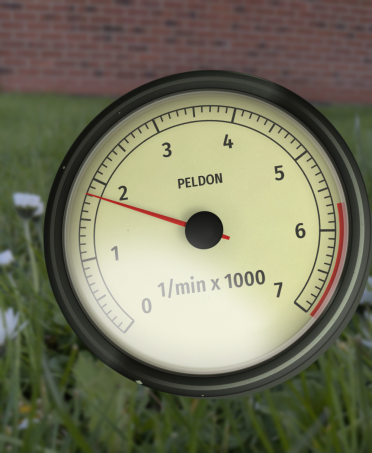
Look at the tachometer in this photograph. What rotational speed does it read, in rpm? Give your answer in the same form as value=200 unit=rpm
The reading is value=1800 unit=rpm
